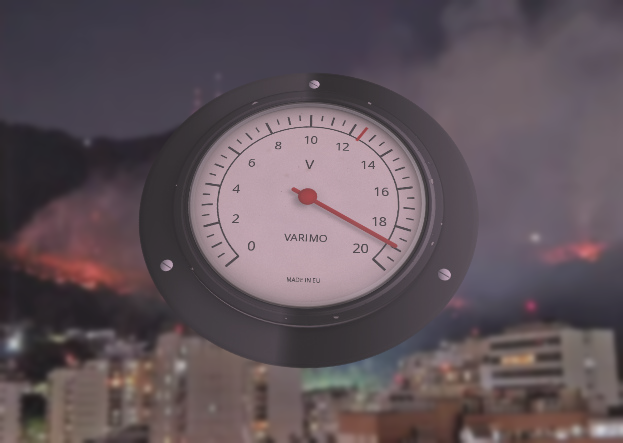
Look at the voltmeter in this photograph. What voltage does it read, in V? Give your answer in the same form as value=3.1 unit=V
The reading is value=19 unit=V
